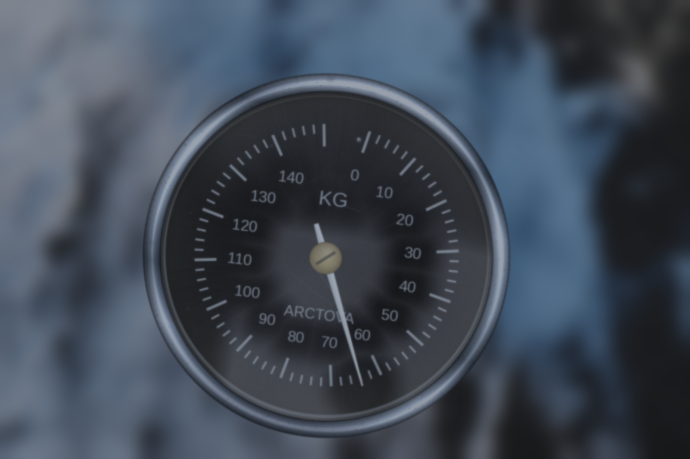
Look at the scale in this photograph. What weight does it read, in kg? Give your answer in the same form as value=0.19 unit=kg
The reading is value=64 unit=kg
